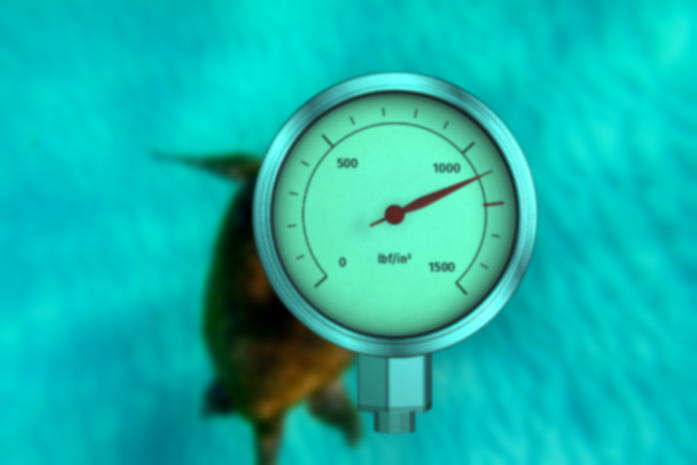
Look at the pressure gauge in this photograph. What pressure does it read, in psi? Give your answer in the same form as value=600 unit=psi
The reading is value=1100 unit=psi
